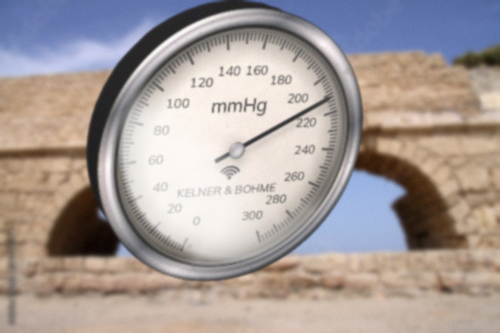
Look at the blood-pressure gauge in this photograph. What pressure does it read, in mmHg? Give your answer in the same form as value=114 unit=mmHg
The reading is value=210 unit=mmHg
